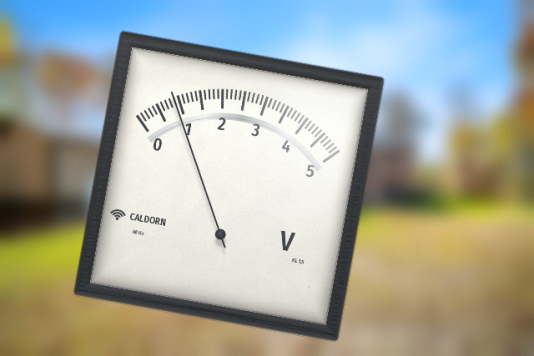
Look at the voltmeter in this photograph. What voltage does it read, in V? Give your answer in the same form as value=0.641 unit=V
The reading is value=0.9 unit=V
